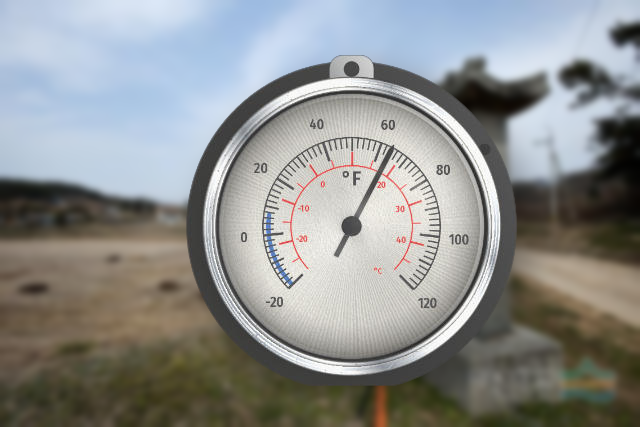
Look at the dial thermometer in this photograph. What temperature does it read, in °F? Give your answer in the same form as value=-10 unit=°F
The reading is value=64 unit=°F
